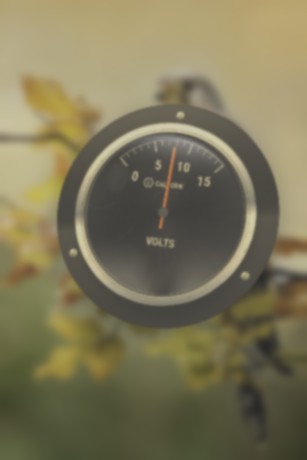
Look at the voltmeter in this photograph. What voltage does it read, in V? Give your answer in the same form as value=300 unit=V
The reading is value=8 unit=V
